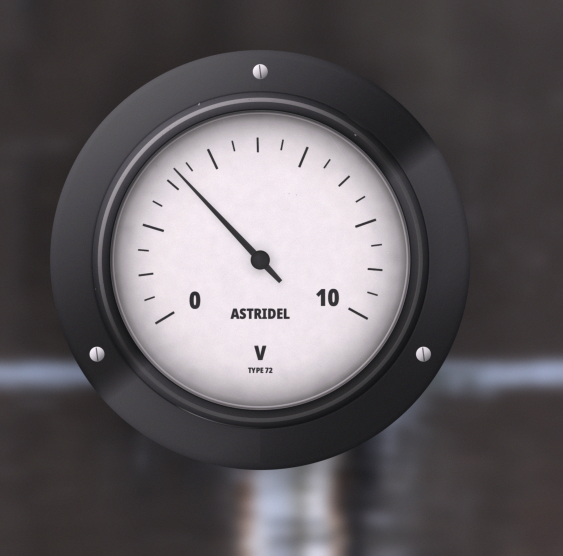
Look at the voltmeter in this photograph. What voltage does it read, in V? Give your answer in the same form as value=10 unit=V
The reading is value=3.25 unit=V
